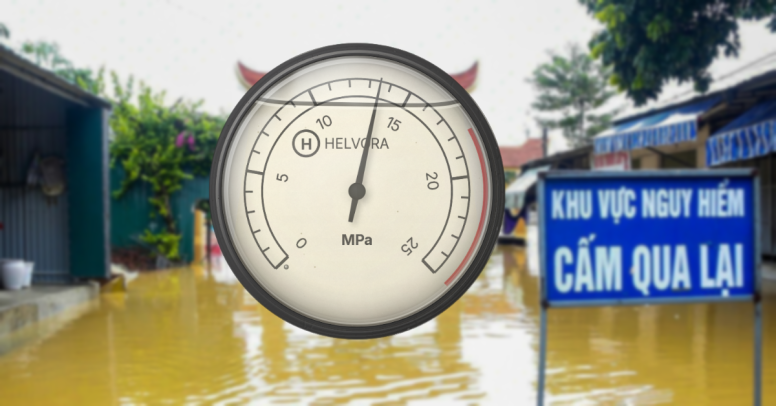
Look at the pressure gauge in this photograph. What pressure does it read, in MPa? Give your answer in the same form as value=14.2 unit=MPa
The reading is value=13.5 unit=MPa
